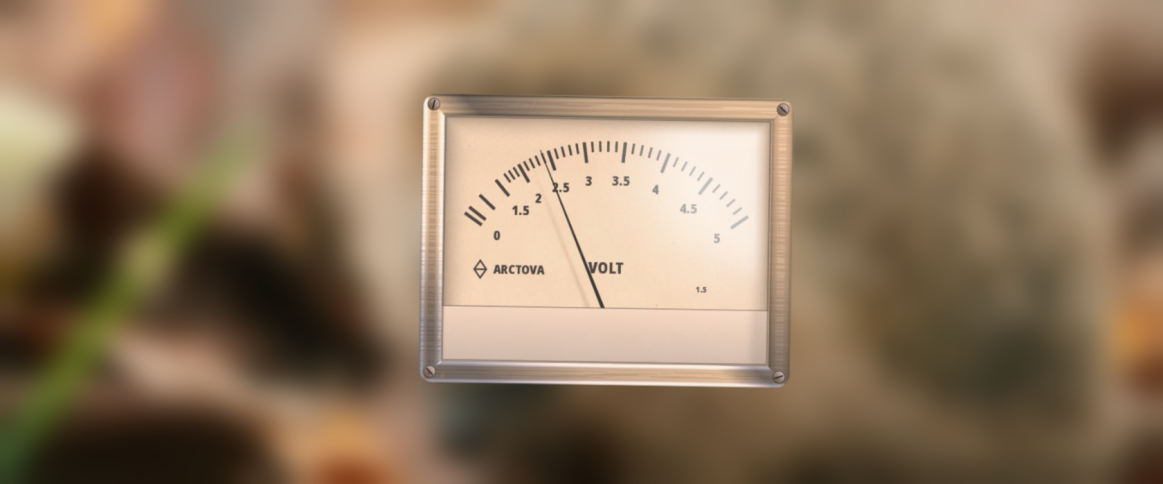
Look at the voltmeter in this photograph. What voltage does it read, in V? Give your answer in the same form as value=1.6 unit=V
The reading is value=2.4 unit=V
